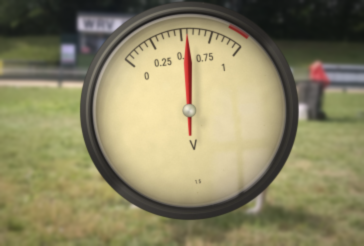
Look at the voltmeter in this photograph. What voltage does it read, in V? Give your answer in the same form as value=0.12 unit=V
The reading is value=0.55 unit=V
